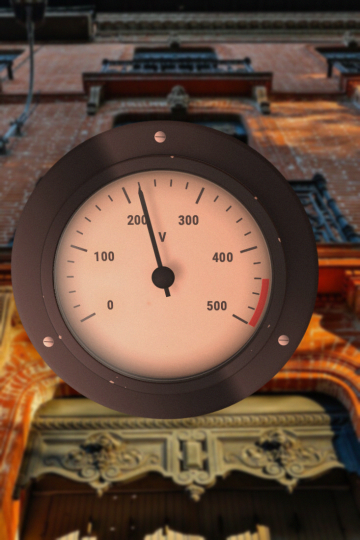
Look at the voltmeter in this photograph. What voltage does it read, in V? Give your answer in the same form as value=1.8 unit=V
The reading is value=220 unit=V
